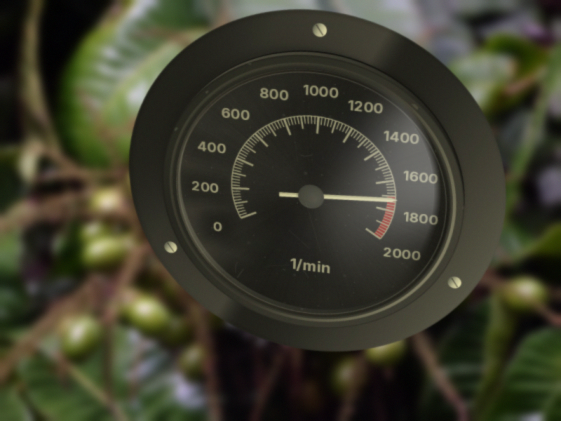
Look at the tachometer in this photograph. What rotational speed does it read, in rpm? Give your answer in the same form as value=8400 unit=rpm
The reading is value=1700 unit=rpm
